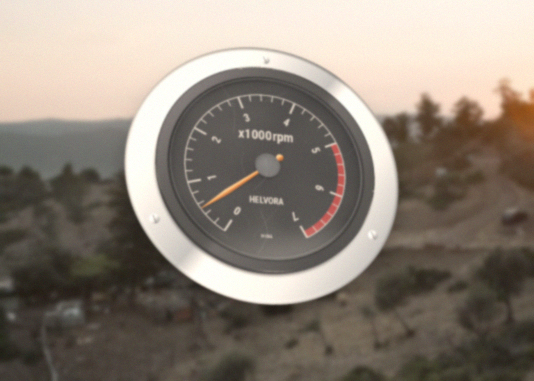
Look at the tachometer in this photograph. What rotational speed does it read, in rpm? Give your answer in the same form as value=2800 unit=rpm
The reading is value=500 unit=rpm
